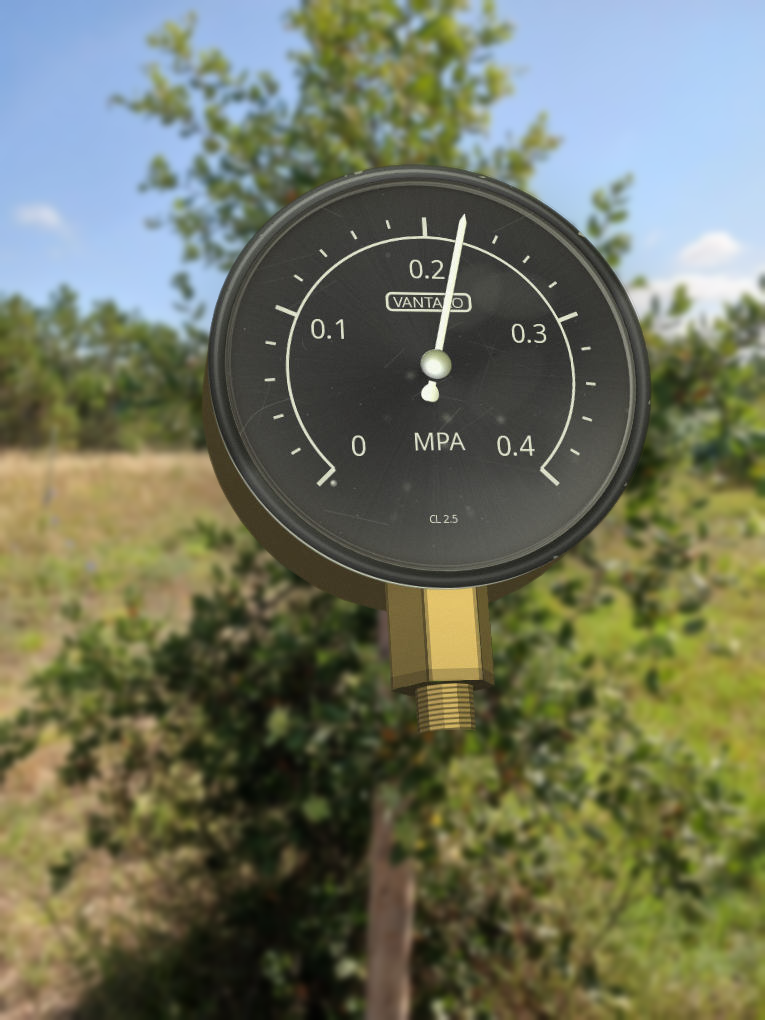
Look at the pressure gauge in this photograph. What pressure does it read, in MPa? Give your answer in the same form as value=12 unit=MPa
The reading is value=0.22 unit=MPa
